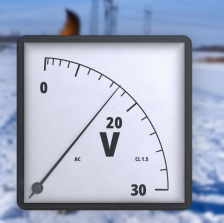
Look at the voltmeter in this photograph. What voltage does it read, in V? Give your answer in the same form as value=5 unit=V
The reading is value=17 unit=V
